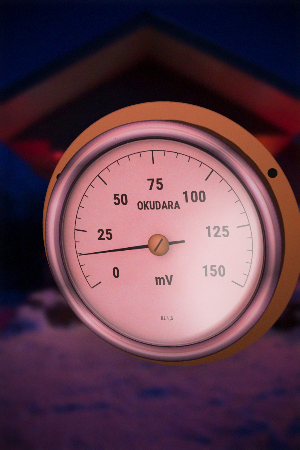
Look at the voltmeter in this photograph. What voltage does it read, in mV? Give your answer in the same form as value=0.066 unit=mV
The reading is value=15 unit=mV
